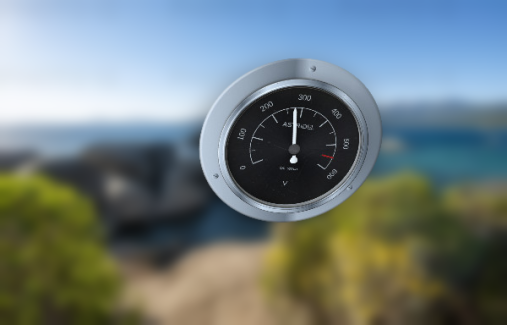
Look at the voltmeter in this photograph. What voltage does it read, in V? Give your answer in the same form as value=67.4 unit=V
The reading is value=275 unit=V
